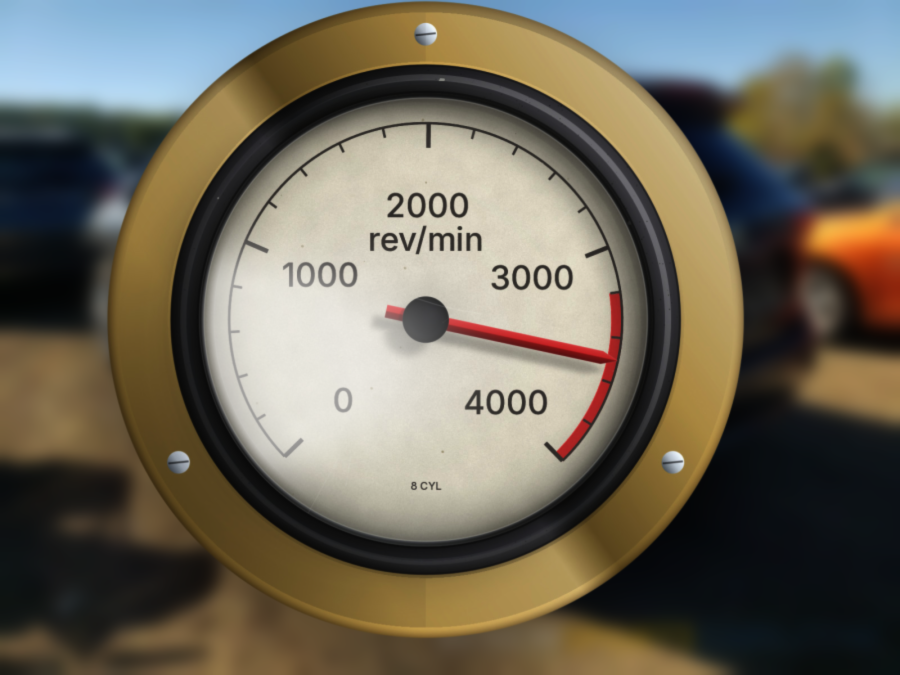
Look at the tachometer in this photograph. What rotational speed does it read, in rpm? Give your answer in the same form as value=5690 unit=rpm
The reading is value=3500 unit=rpm
